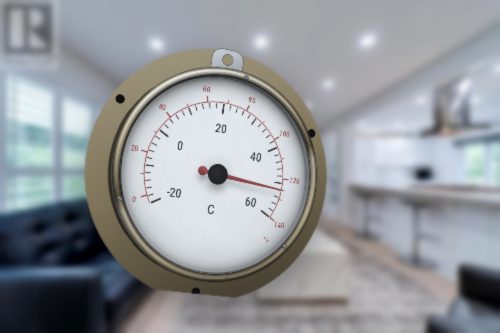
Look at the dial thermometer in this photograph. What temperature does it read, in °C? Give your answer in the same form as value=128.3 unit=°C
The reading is value=52 unit=°C
